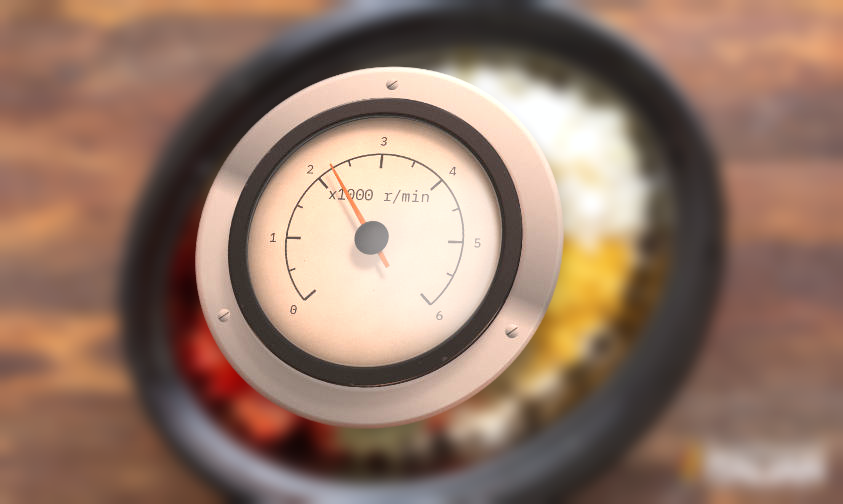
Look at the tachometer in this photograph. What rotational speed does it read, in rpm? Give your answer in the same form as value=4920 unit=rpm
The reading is value=2250 unit=rpm
